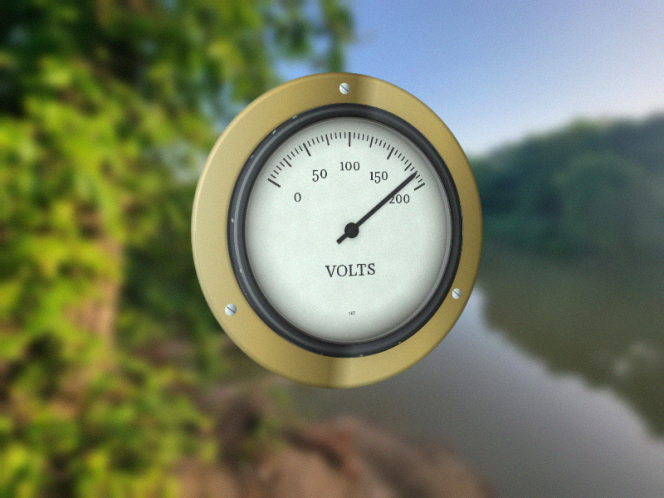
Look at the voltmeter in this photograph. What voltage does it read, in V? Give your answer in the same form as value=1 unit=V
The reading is value=185 unit=V
